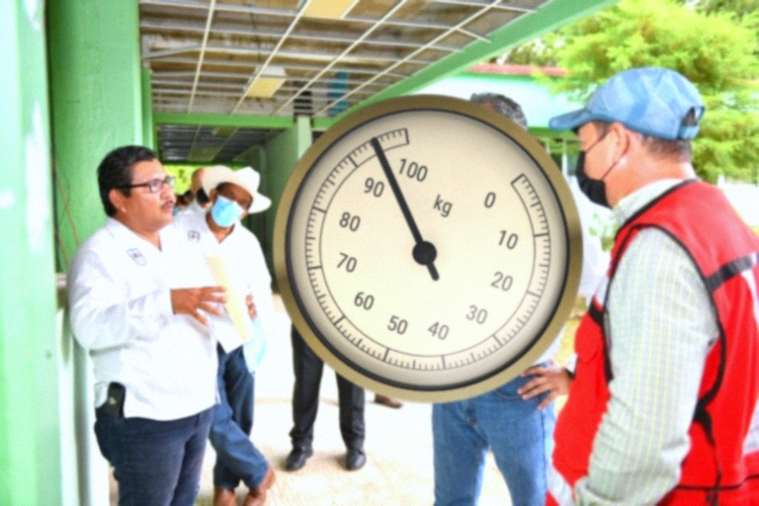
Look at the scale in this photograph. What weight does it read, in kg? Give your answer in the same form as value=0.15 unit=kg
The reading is value=95 unit=kg
